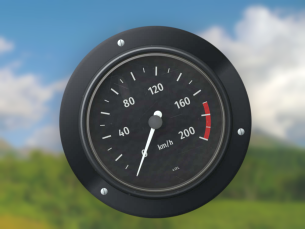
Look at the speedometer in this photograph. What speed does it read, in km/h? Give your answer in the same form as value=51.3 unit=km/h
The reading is value=0 unit=km/h
